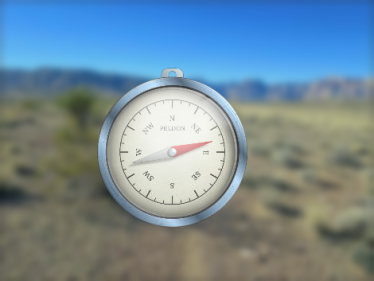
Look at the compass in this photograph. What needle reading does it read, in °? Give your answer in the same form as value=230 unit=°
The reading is value=75 unit=°
